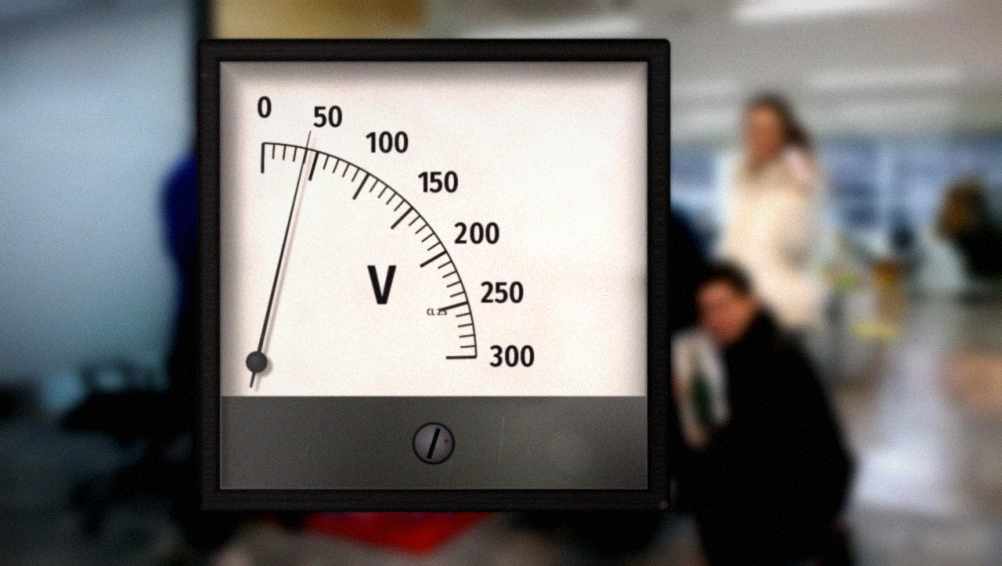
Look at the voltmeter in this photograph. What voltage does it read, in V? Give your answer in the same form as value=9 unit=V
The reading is value=40 unit=V
